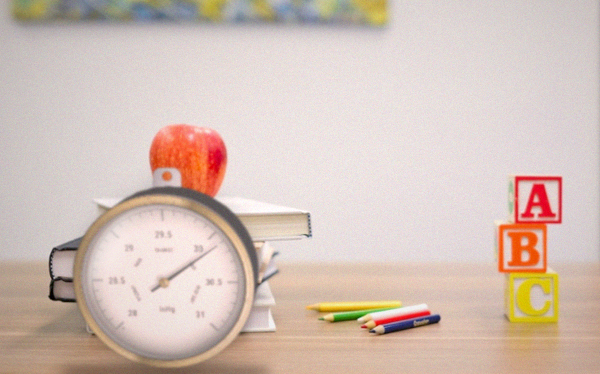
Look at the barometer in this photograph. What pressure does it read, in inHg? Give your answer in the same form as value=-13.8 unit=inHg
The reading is value=30.1 unit=inHg
